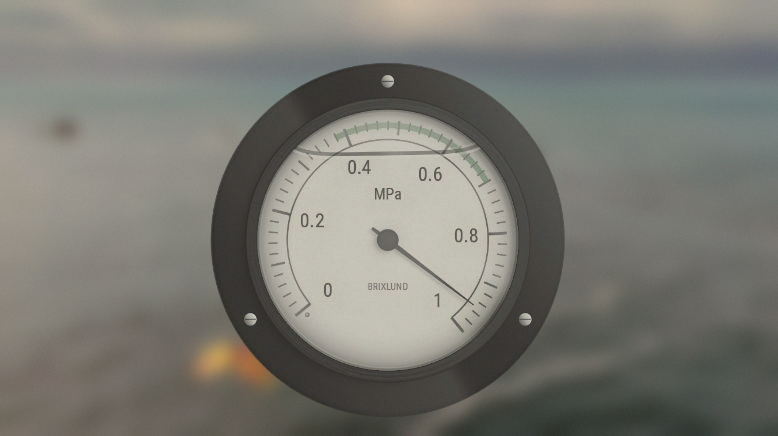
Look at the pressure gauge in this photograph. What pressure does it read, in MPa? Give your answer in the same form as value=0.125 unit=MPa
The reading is value=0.95 unit=MPa
